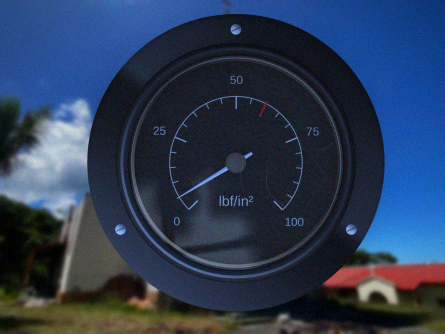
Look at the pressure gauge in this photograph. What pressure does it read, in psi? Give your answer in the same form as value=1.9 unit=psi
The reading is value=5 unit=psi
